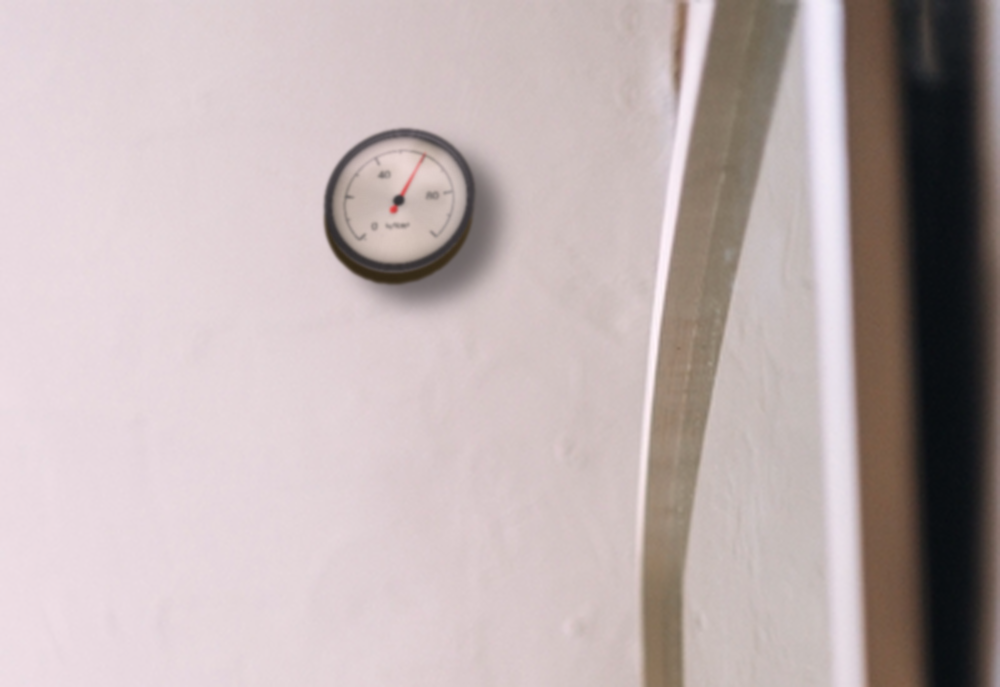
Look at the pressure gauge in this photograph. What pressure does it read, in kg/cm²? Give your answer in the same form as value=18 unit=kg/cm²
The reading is value=60 unit=kg/cm²
